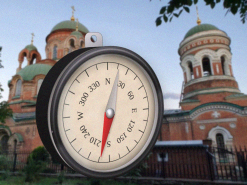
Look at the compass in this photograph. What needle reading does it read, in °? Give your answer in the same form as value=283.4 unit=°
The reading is value=195 unit=°
